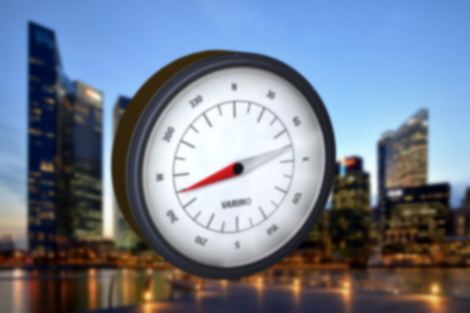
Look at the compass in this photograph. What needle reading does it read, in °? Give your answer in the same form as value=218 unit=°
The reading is value=255 unit=°
